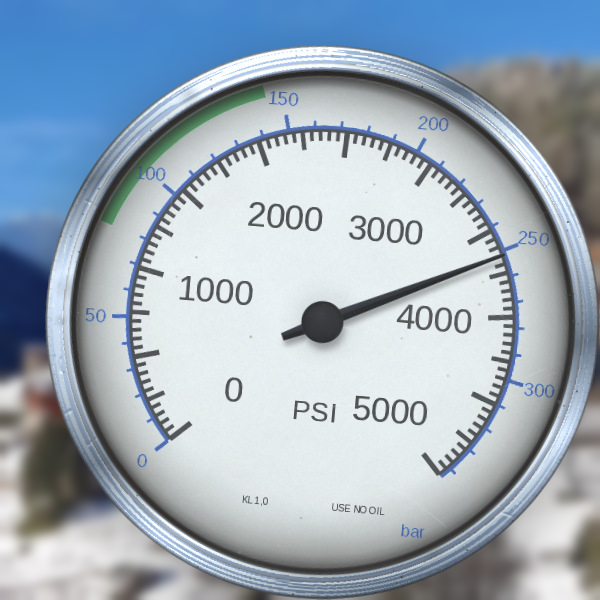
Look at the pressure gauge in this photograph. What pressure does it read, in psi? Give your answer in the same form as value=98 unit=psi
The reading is value=3650 unit=psi
